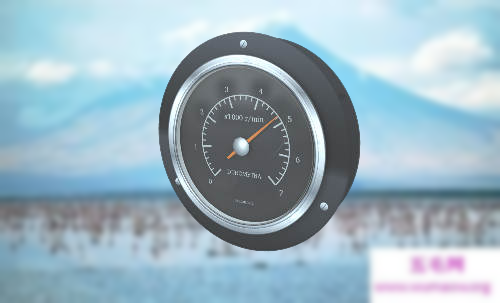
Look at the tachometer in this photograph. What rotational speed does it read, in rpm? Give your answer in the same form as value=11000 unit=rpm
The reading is value=4800 unit=rpm
